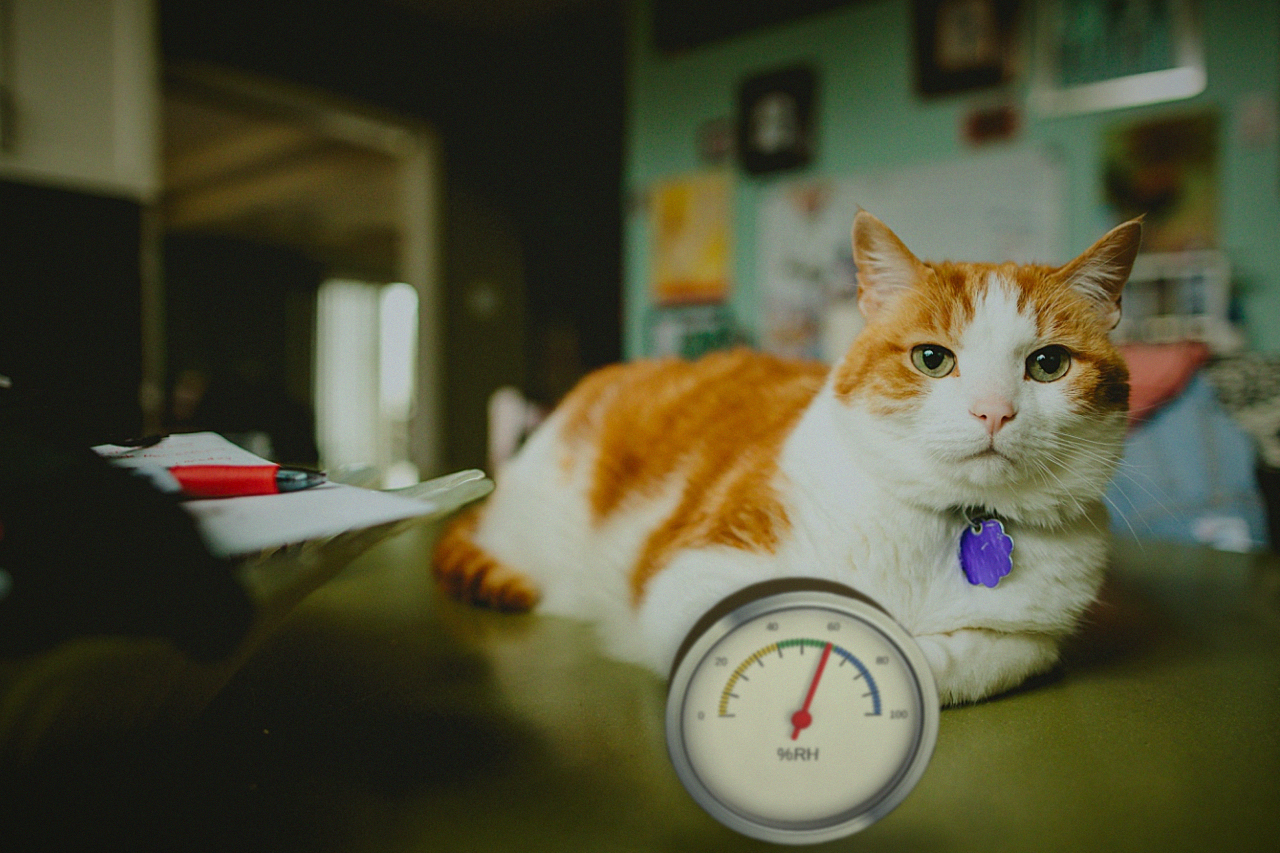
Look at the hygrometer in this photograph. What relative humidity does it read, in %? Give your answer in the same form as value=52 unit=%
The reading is value=60 unit=%
